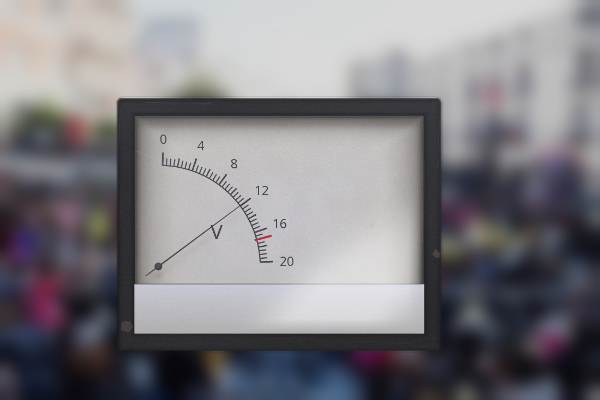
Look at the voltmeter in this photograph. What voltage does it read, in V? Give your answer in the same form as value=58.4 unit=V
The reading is value=12 unit=V
